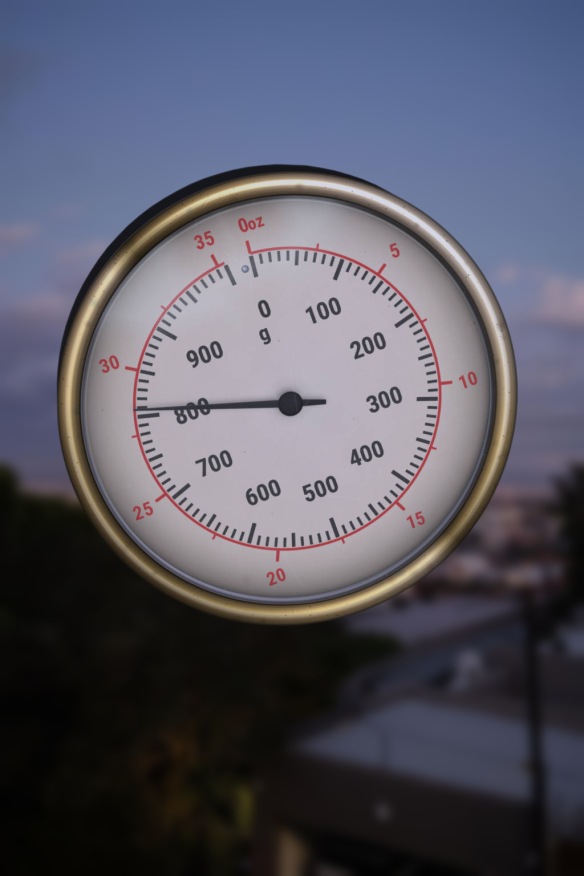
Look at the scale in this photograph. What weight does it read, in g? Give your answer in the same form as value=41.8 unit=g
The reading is value=810 unit=g
